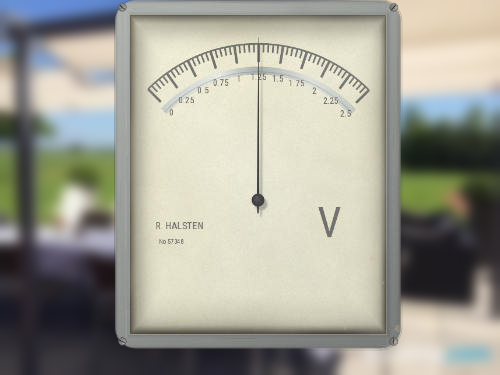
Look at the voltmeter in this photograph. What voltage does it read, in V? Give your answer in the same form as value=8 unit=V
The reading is value=1.25 unit=V
